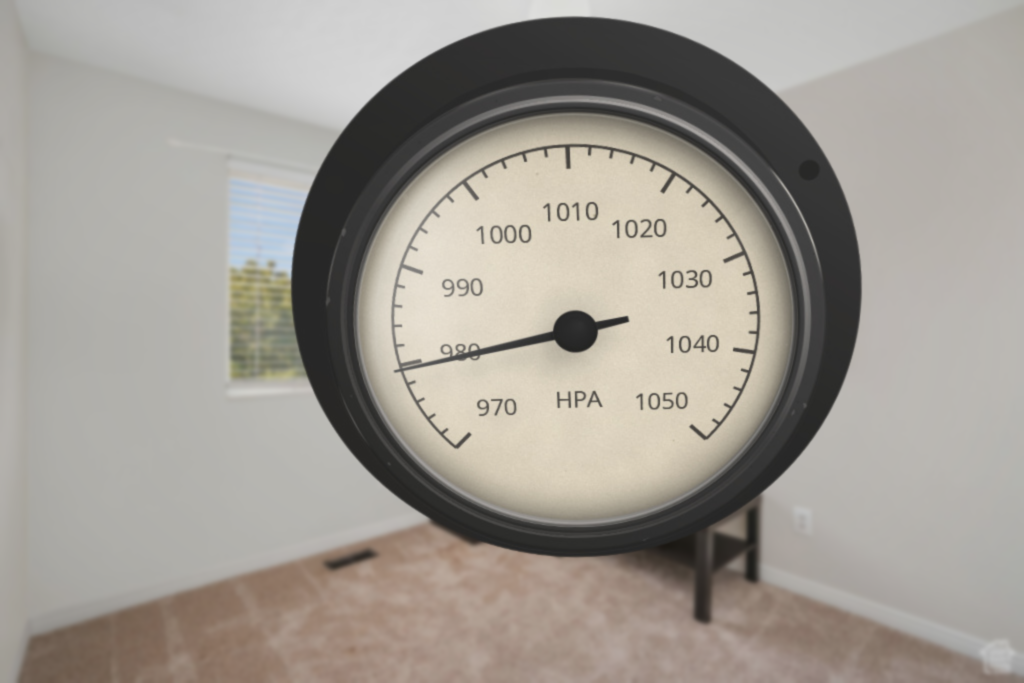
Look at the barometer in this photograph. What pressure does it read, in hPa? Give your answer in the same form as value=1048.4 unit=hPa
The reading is value=980 unit=hPa
